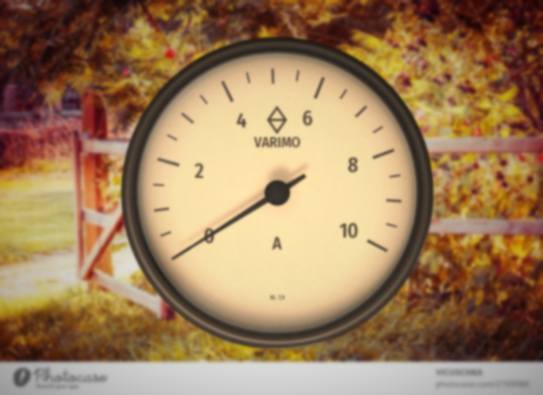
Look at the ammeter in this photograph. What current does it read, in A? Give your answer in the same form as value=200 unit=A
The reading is value=0 unit=A
